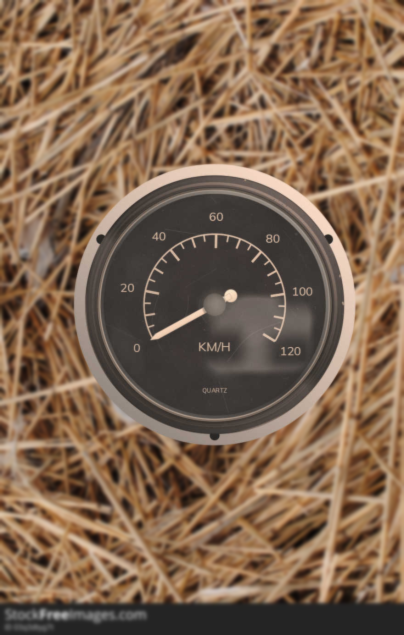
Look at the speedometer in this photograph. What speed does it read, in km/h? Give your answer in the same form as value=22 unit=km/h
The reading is value=0 unit=km/h
